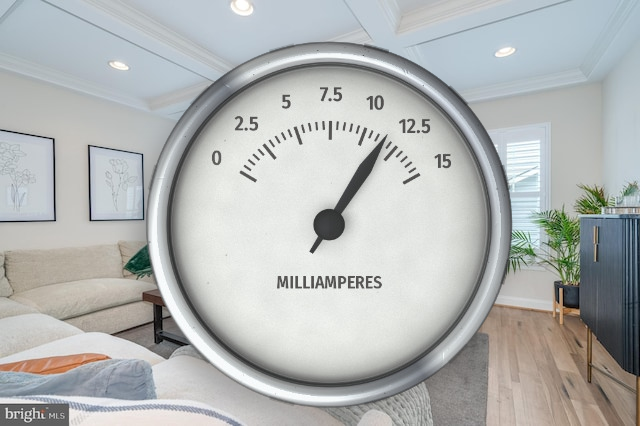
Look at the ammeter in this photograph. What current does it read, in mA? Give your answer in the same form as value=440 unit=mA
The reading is value=11.5 unit=mA
